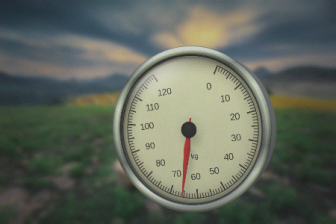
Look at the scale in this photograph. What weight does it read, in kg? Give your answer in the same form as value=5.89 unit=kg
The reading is value=65 unit=kg
